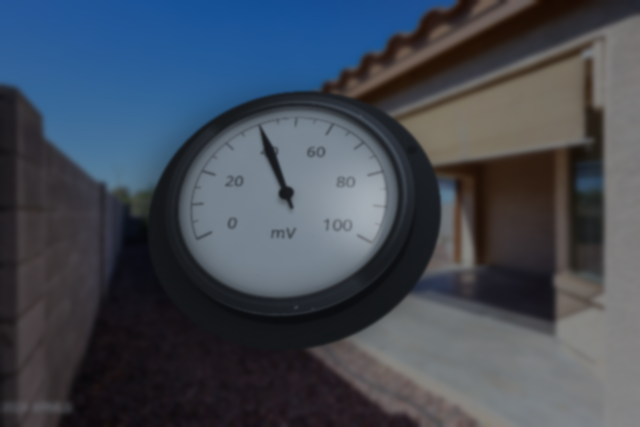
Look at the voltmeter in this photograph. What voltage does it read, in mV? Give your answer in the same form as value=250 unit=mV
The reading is value=40 unit=mV
